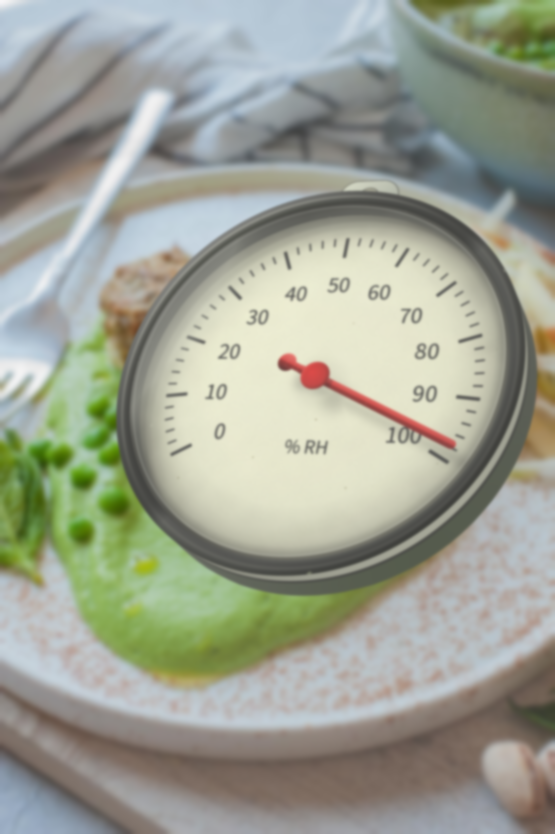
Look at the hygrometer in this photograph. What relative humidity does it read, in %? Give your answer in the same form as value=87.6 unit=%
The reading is value=98 unit=%
